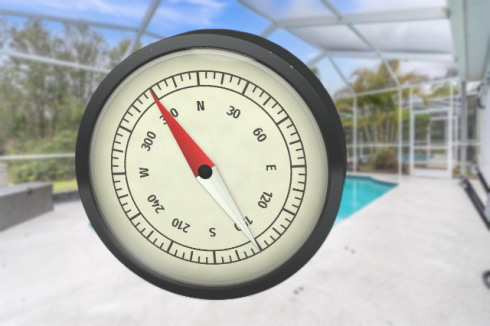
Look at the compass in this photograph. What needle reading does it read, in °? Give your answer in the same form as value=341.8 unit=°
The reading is value=330 unit=°
